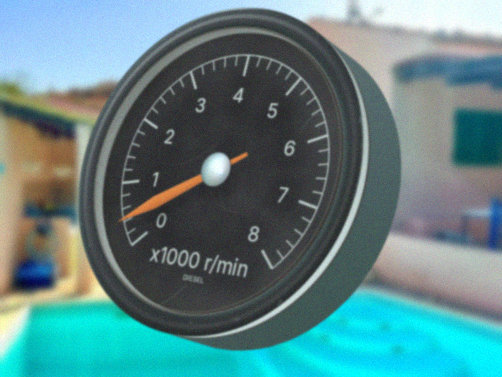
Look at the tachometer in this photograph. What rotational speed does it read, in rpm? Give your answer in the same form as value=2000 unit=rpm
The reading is value=400 unit=rpm
